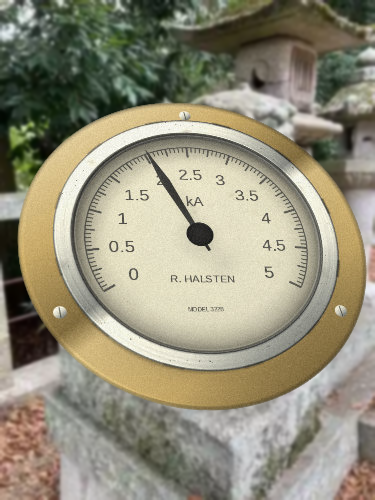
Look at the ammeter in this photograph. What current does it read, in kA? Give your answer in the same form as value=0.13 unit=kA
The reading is value=2 unit=kA
